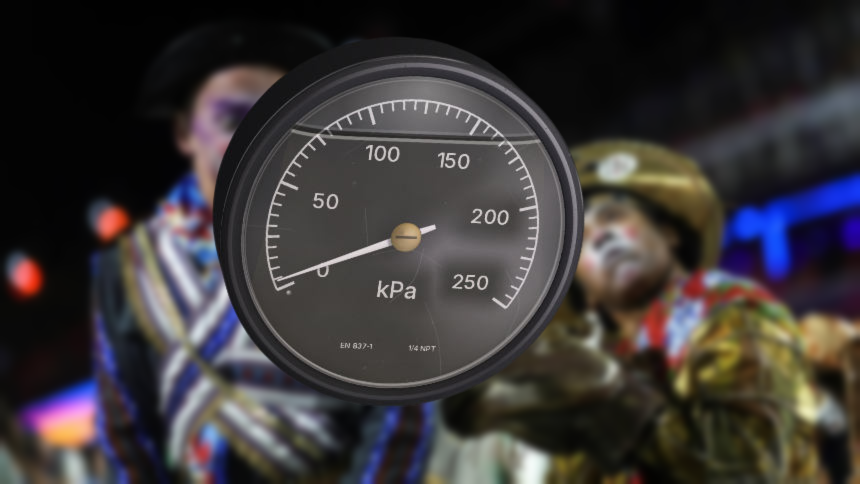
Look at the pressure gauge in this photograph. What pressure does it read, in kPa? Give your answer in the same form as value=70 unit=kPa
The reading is value=5 unit=kPa
